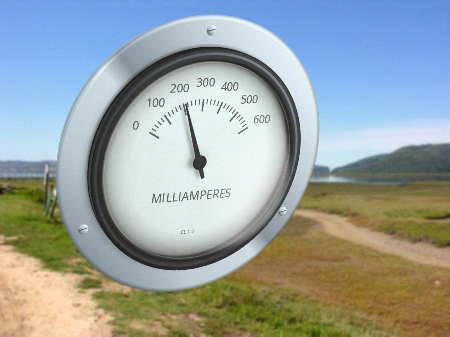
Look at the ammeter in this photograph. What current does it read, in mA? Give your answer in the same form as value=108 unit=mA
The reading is value=200 unit=mA
